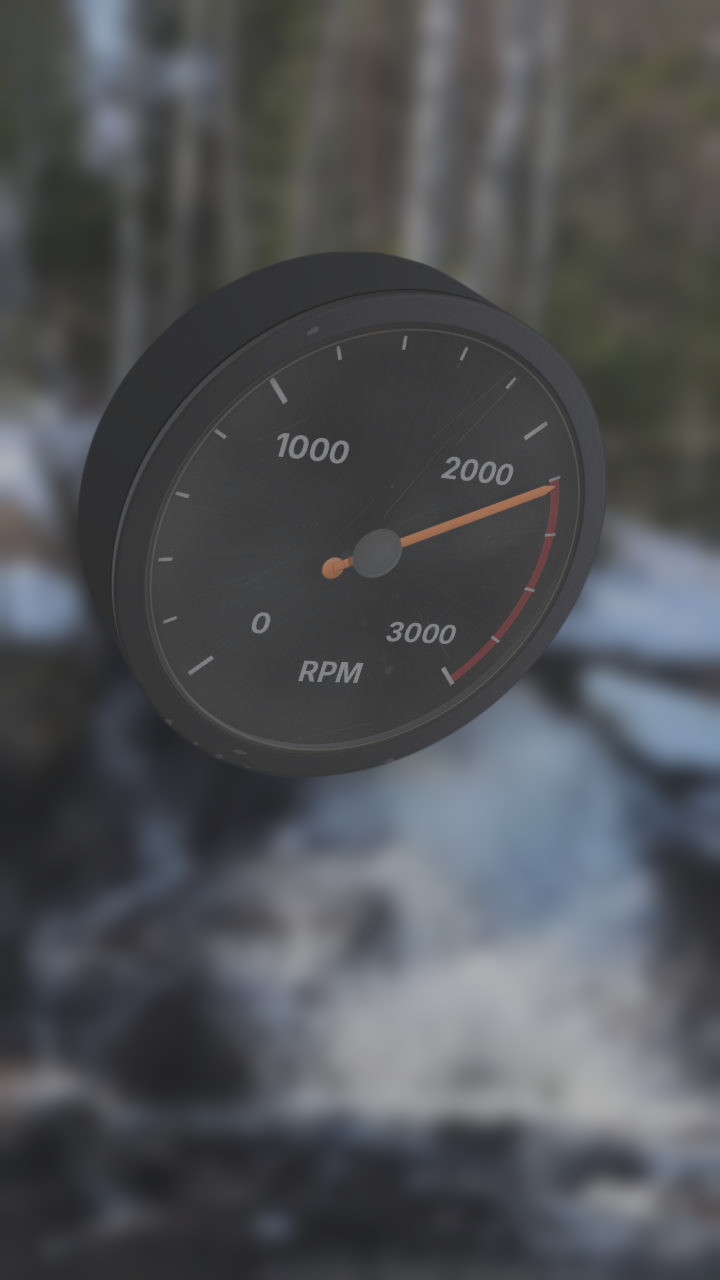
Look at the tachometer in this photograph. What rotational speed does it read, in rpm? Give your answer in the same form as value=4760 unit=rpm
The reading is value=2200 unit=rpm
